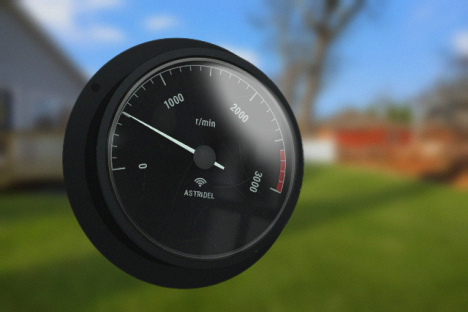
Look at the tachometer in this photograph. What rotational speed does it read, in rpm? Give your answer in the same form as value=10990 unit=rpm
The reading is value=500 unit=rpm
